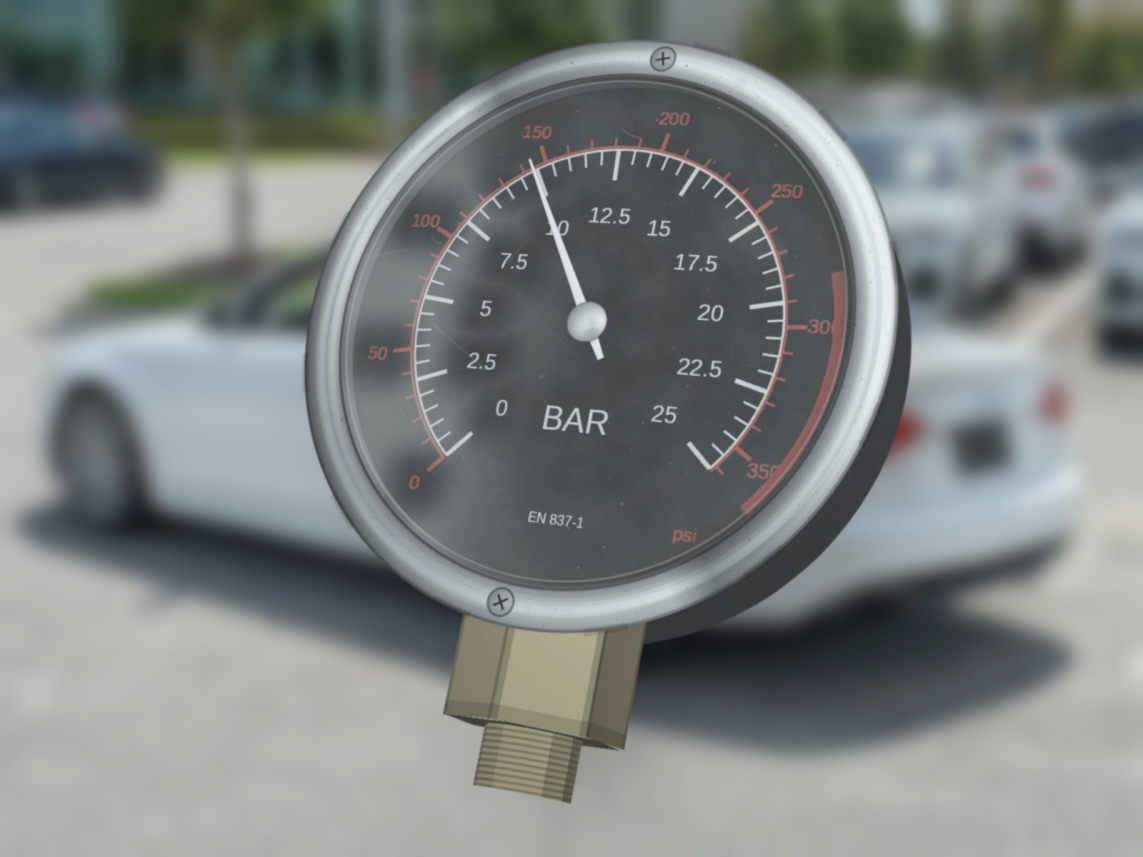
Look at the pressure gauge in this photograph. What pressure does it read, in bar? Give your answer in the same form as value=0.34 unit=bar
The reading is value=10 unit=bar
